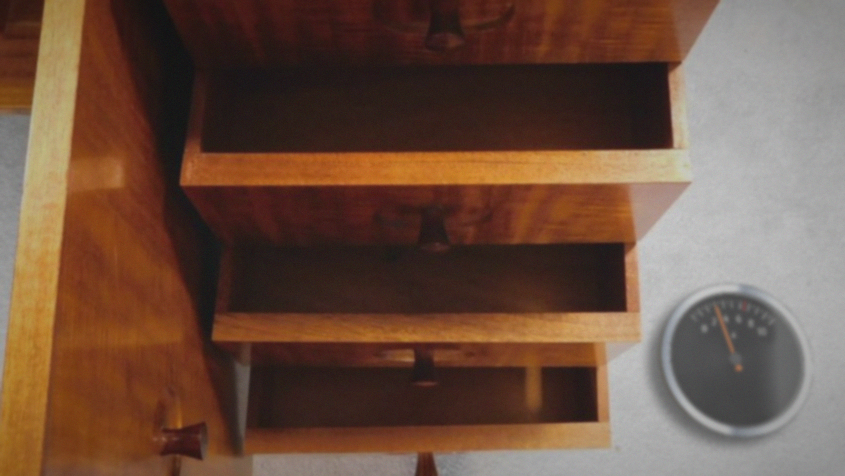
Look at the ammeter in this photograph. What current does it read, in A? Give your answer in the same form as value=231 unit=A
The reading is value=3 unit=A
